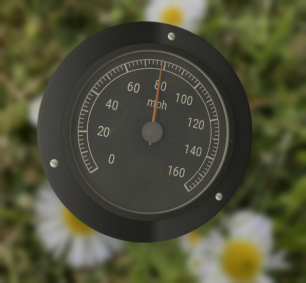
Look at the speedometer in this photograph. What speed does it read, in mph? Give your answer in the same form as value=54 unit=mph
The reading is value=78 unit=mph
